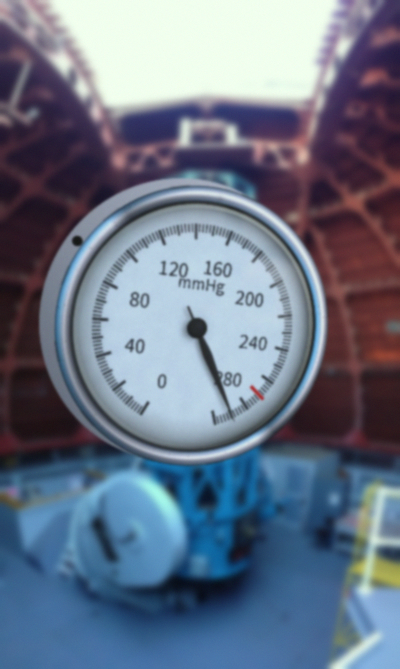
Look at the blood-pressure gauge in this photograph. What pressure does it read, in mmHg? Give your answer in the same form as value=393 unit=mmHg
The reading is value=290 unit=mmHg
